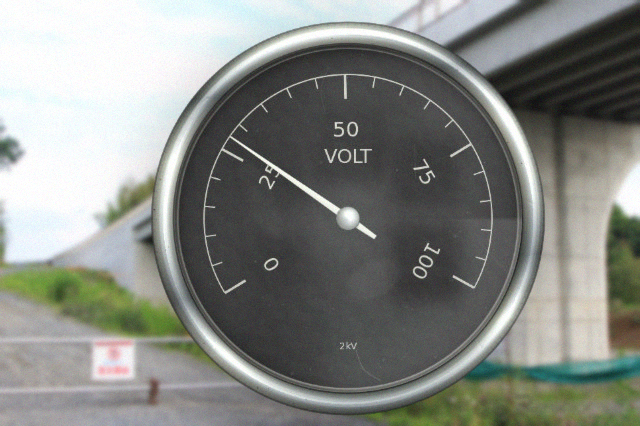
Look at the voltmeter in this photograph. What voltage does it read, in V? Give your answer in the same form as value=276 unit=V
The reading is value=27.5 unit=V
